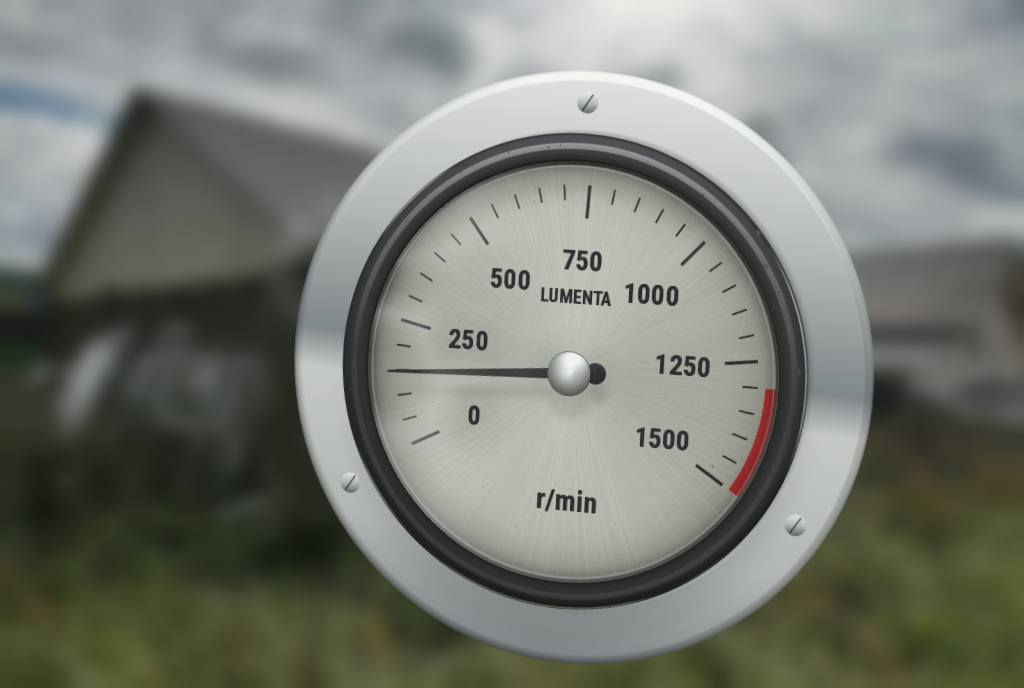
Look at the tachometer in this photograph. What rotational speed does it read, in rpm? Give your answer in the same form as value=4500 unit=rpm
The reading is value=150 unit=rpm
